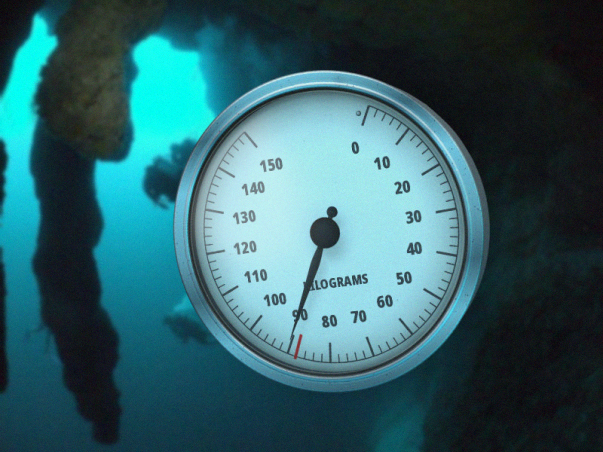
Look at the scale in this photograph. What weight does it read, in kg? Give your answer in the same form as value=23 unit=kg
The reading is value=90 unit=kg
